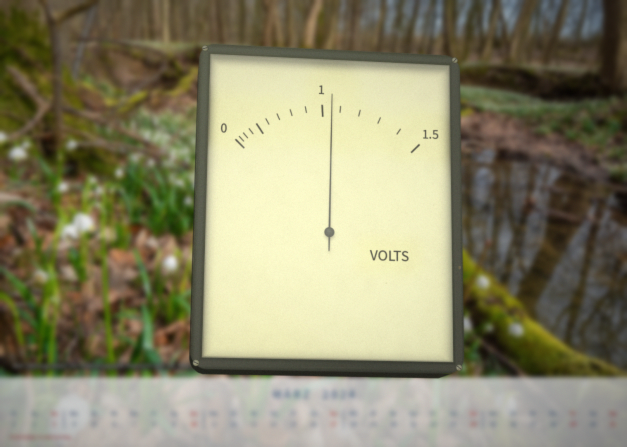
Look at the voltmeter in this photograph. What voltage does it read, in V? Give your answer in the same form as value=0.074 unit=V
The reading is value=1.05 unit=V
